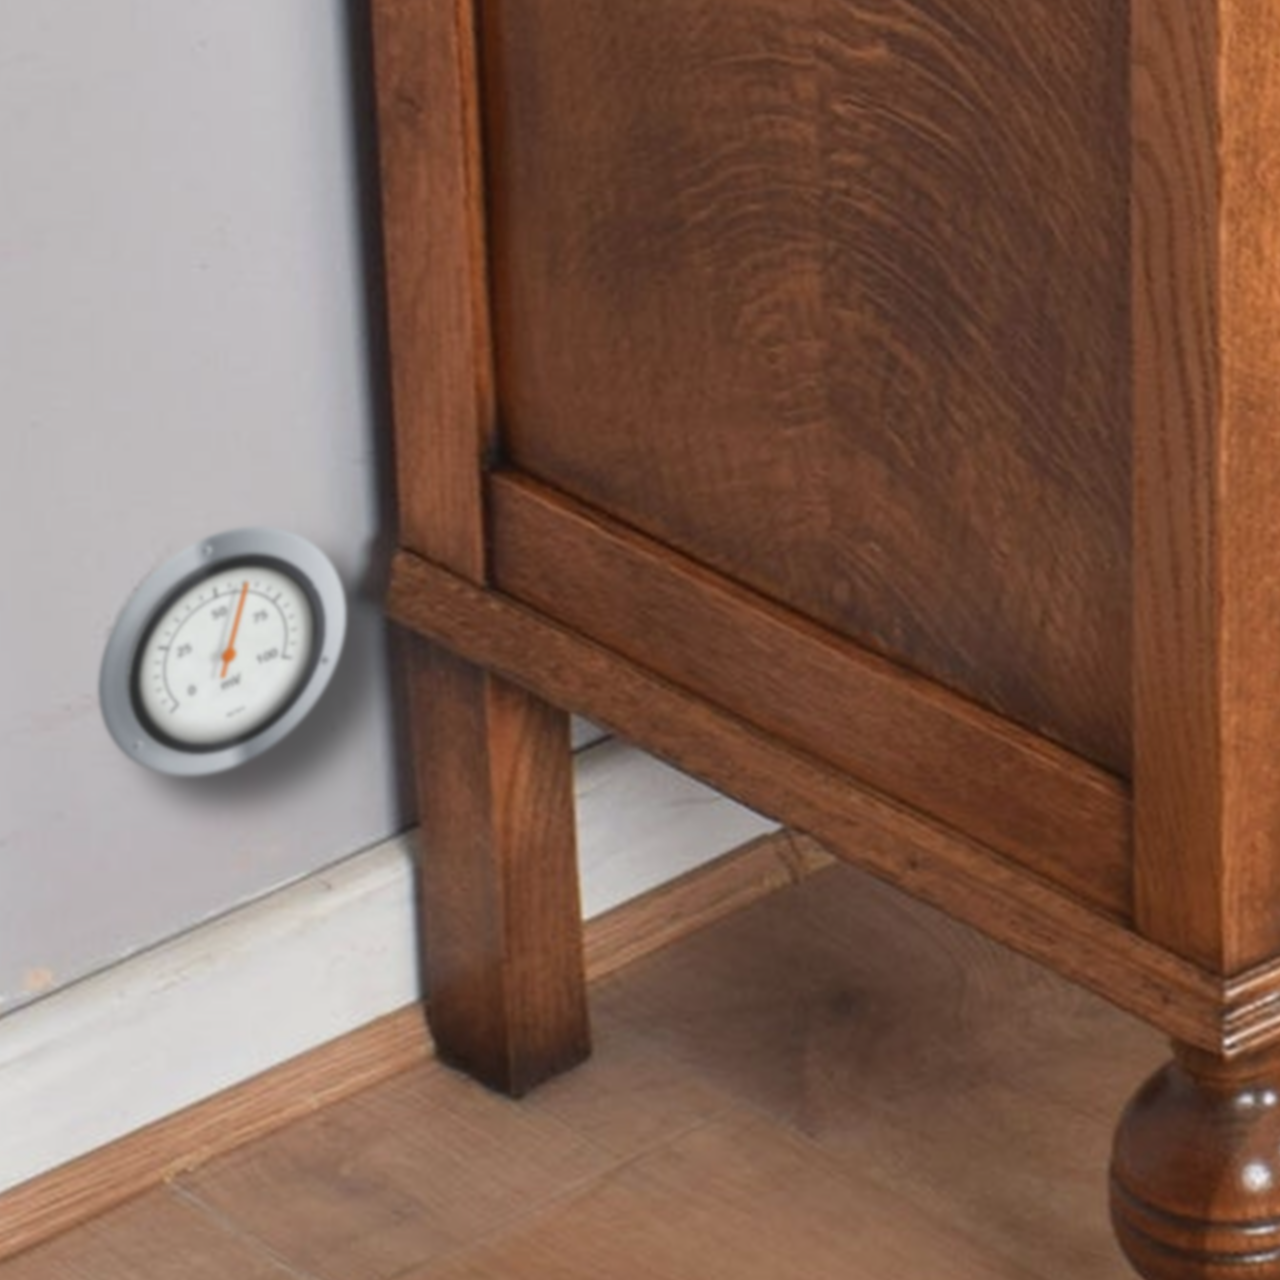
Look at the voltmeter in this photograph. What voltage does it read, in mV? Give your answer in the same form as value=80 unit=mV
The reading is value=60 unit=mV
